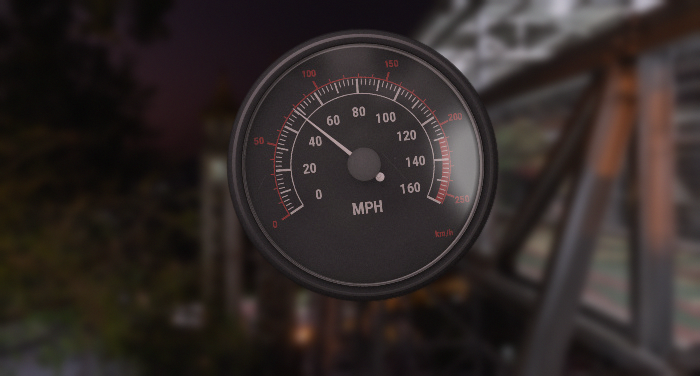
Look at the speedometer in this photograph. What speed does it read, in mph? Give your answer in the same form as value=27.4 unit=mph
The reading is value=48 unit=mph
